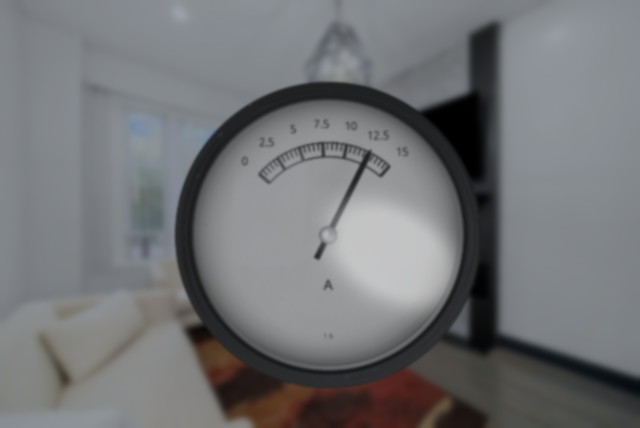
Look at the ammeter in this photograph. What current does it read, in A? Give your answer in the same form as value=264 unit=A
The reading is value=12.5 unit=A
